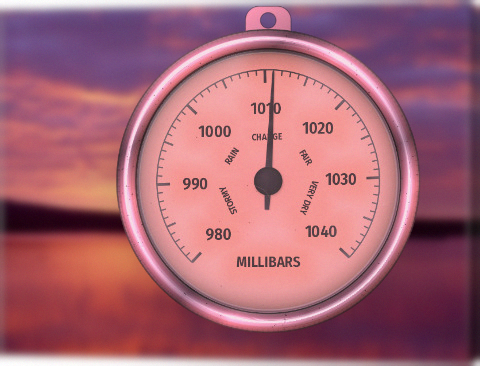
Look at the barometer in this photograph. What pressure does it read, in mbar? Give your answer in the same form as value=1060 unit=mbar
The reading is value=1011 unit=mbar
